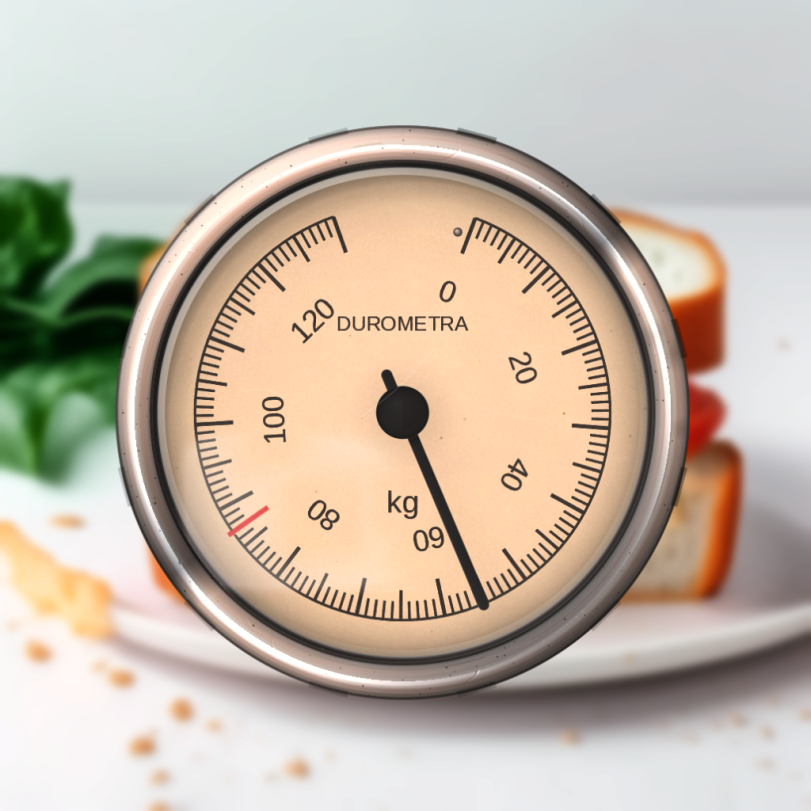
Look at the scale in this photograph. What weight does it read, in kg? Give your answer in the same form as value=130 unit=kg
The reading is value=55.5 unit=kg
